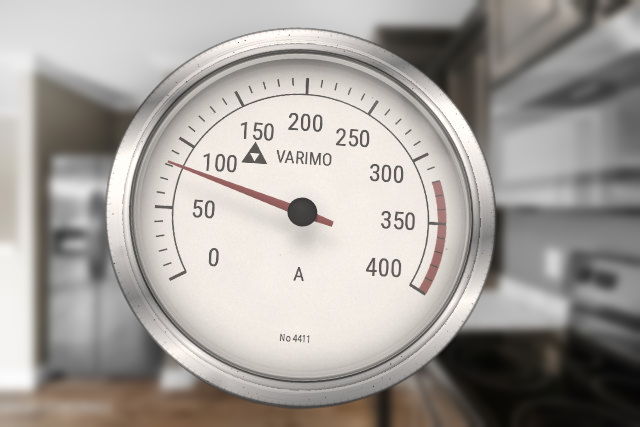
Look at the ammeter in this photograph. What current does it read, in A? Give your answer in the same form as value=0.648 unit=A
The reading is value=80 unit=A
